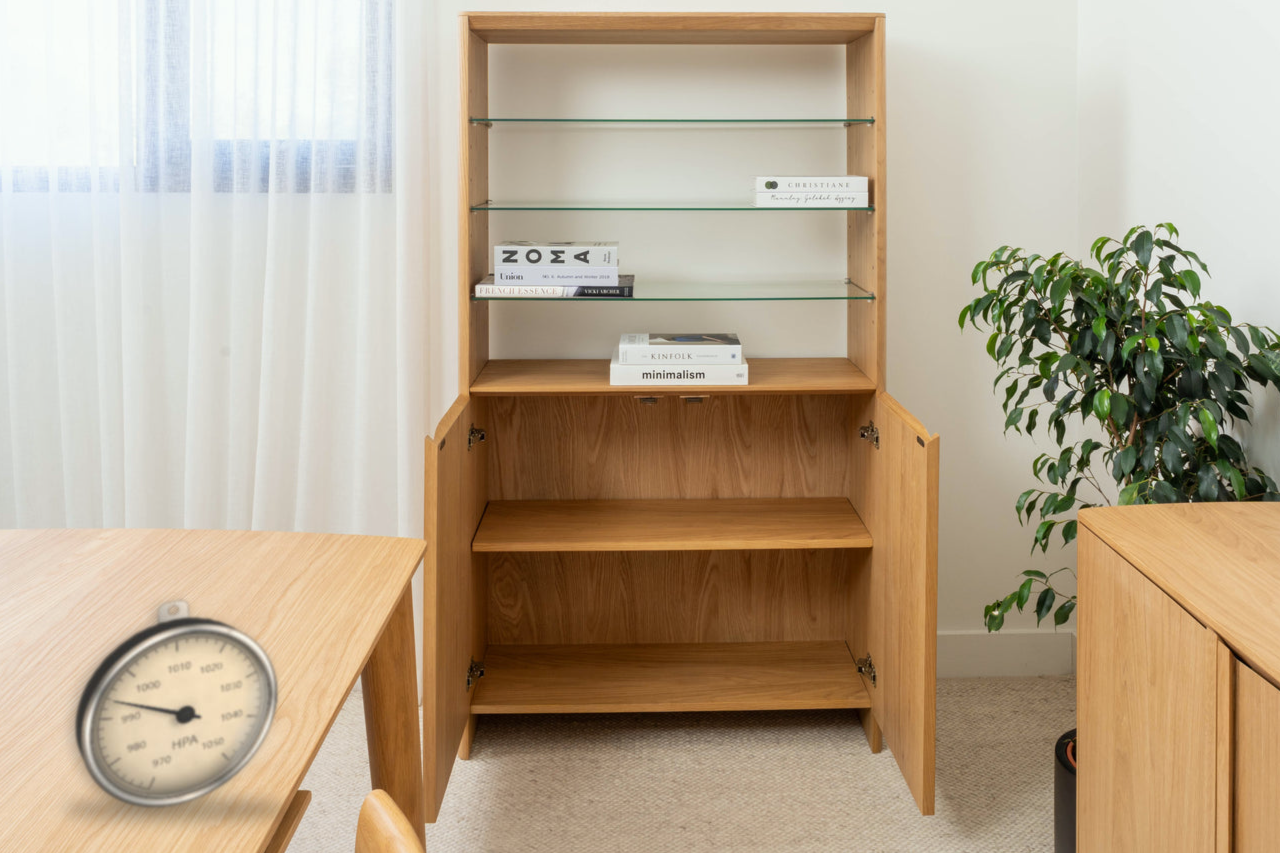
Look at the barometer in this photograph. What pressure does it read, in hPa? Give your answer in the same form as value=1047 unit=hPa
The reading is value=994 unit=hPa
